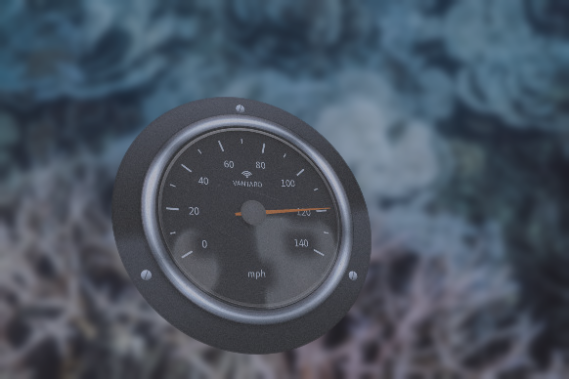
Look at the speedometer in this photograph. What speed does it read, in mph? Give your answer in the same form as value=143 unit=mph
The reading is value=120 unit=mph
